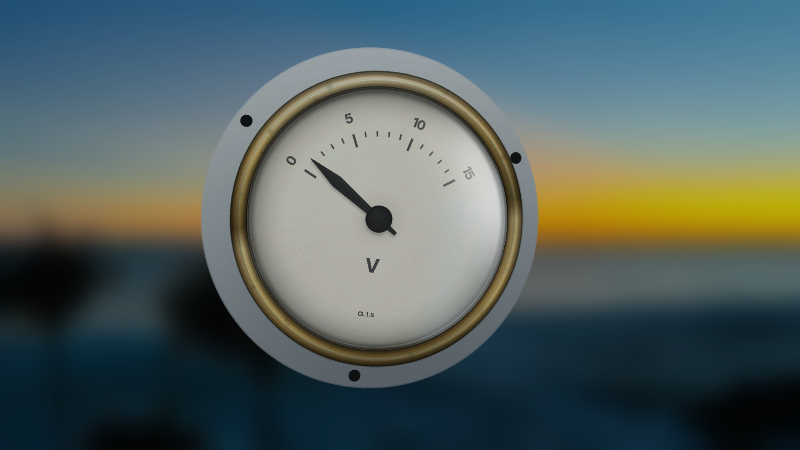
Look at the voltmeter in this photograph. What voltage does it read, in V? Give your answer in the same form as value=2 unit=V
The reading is value=1 unit=V
